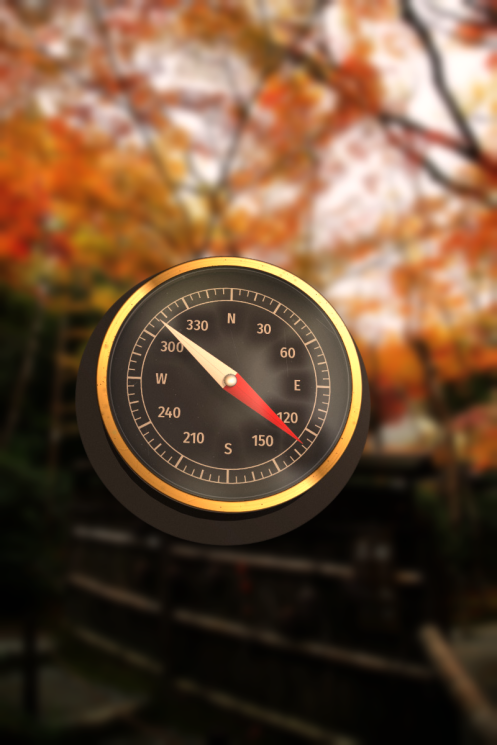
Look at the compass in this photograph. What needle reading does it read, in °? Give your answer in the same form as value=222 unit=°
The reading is value=130 unit=°
